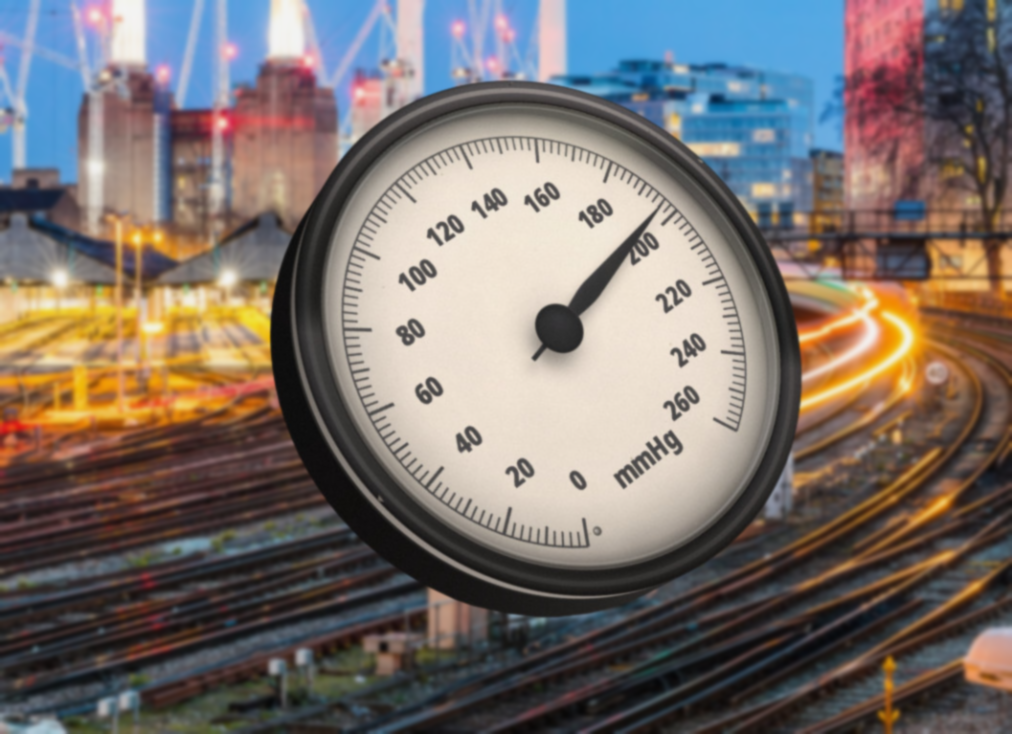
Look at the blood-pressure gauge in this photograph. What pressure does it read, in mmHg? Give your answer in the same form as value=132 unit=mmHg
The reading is value=196 unit=mmHg
